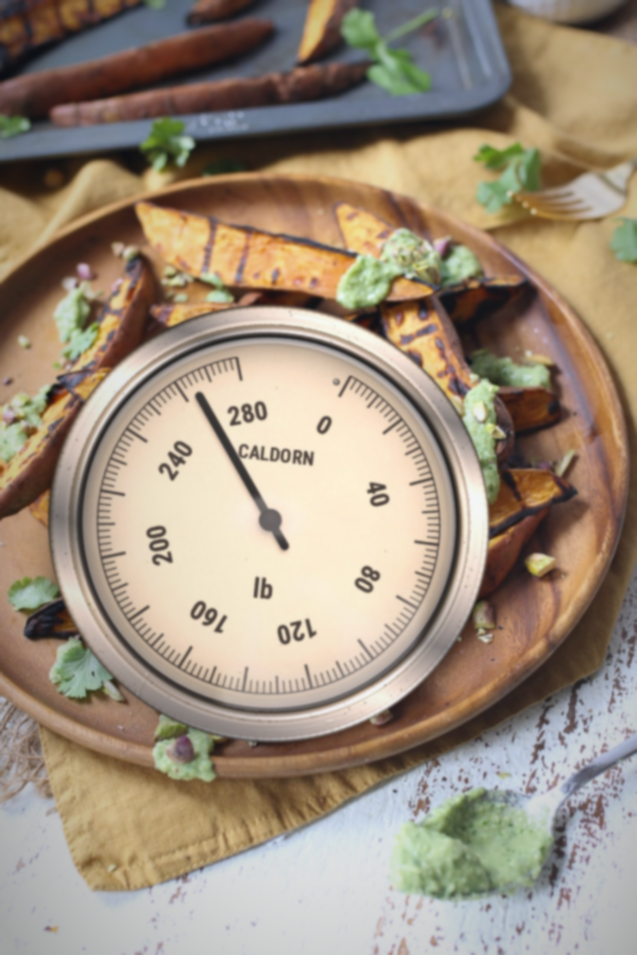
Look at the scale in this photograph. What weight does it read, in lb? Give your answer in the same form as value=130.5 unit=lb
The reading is value=264 unit=lb
